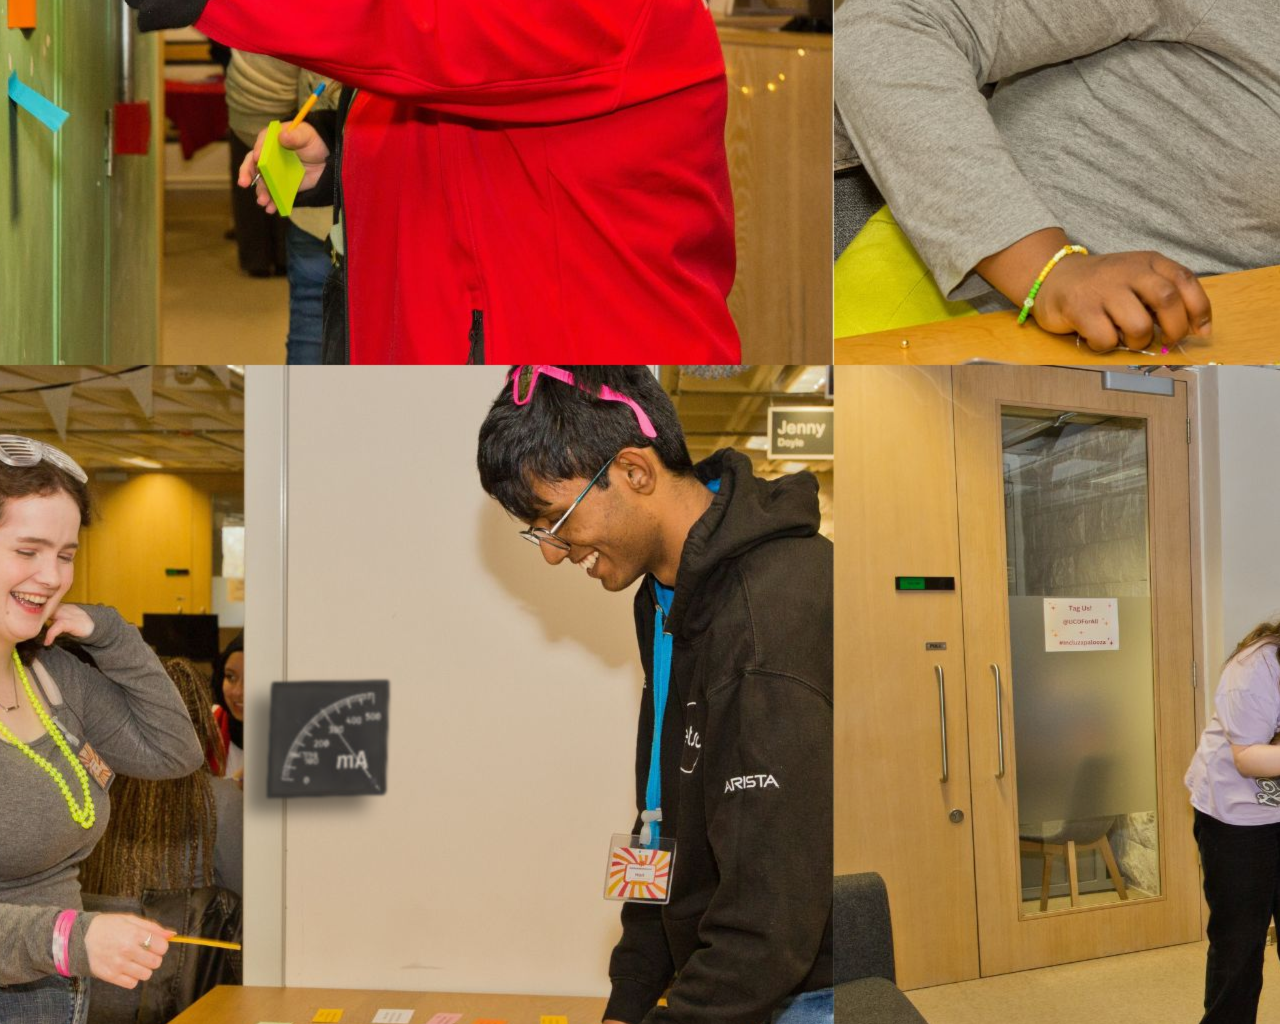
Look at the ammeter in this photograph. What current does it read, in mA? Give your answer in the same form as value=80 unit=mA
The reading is value=300 unit=mA
